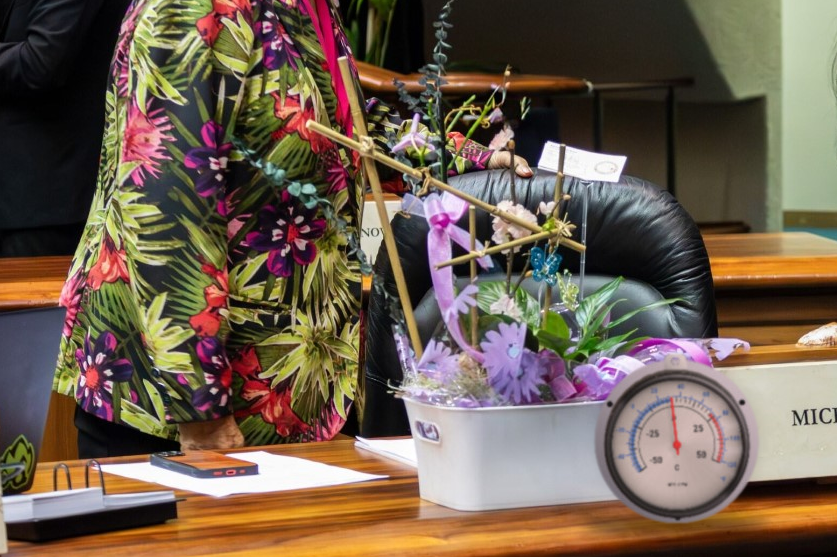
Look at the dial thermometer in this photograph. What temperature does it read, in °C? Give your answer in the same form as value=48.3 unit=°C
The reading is value=0 unit=°C
